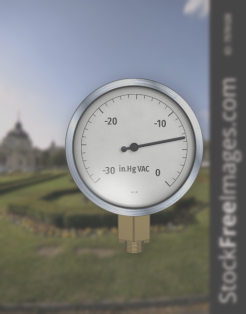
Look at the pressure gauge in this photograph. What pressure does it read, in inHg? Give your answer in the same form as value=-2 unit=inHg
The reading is value=-6.5 unit=inHg
